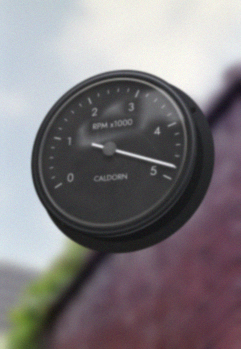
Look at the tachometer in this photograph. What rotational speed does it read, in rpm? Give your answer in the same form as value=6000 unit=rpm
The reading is value=4800 unit=rpm
